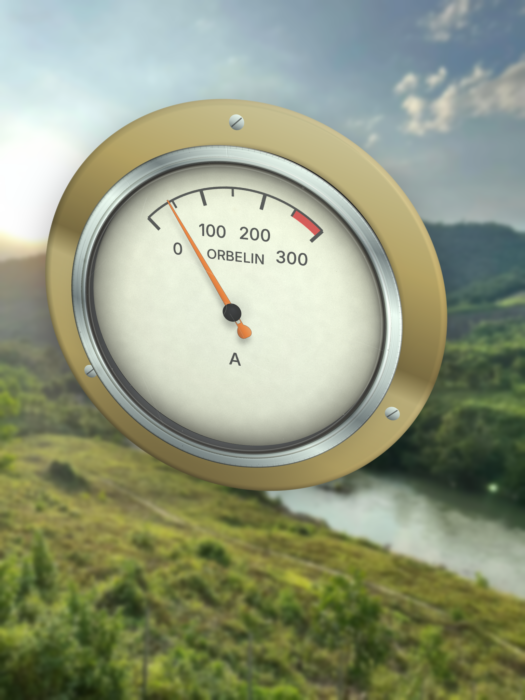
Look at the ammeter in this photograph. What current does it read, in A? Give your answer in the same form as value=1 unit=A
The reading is value=50 unit=A
